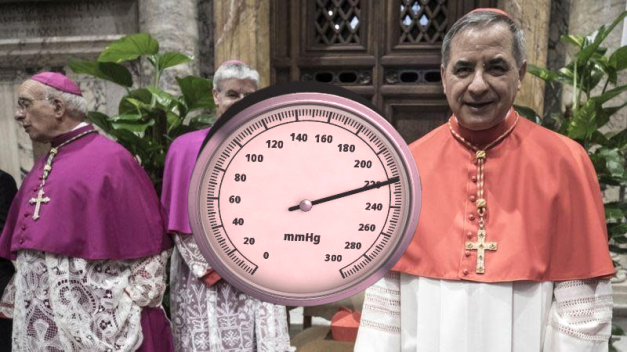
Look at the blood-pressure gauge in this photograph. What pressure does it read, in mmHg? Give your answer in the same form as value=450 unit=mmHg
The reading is value=220 unit=mmHg
